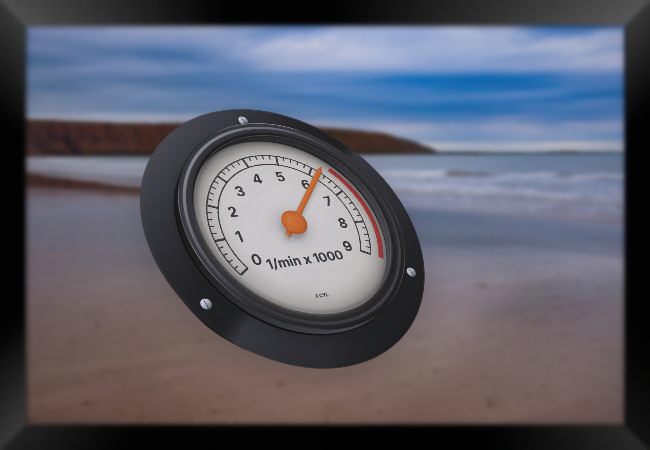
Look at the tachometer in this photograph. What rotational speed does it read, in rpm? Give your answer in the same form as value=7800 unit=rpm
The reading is value=6200 unit=rpm
